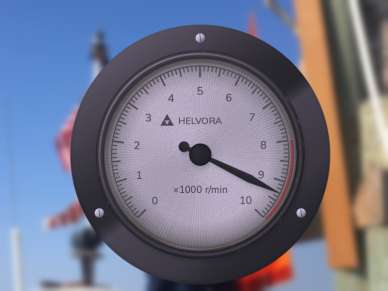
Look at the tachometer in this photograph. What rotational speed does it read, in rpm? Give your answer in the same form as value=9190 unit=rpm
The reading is value=9300 unit=rpm
